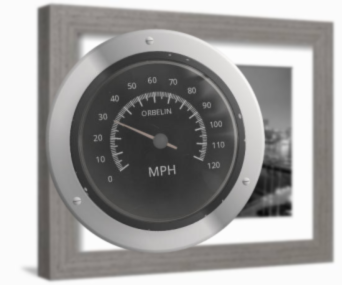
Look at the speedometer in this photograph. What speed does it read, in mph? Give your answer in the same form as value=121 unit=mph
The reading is value=30 unit=mph
